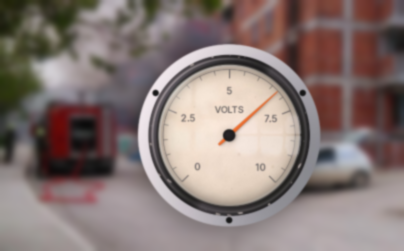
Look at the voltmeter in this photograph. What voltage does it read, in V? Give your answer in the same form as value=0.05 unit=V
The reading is value=6.75 unit=V
